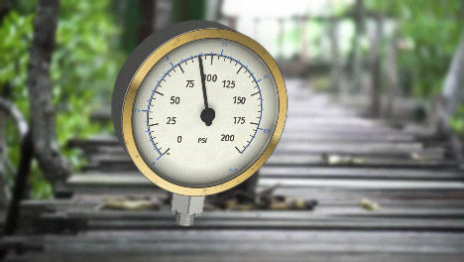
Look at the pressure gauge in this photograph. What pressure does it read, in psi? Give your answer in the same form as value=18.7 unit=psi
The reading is value=90 unit=psi
